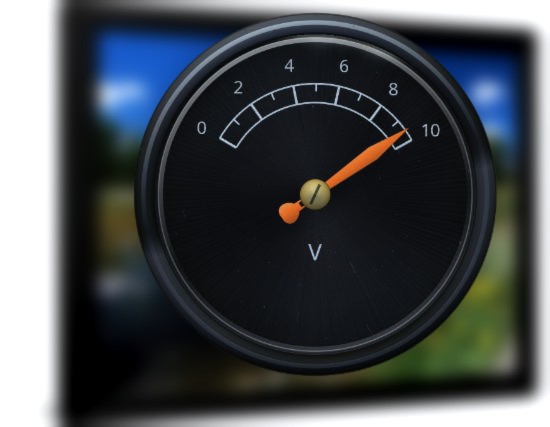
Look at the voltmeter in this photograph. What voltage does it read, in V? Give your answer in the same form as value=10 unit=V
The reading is value=9.5 unit=V
